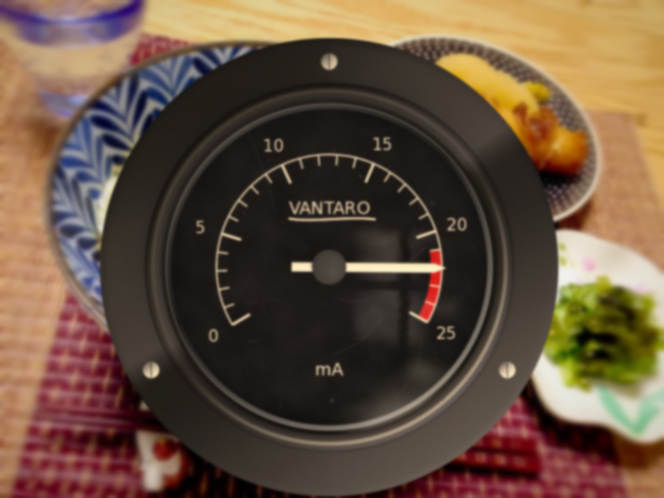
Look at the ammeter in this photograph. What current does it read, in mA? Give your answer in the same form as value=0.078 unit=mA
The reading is value=22 unit=mA
